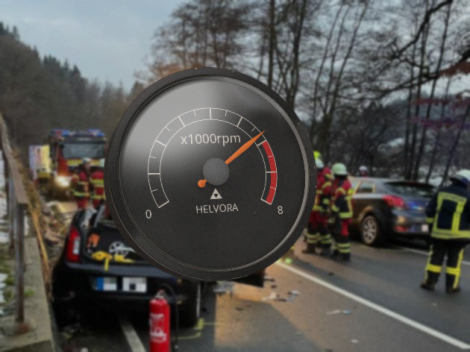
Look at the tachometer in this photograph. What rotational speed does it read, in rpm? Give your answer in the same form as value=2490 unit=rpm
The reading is value=5750 unit=rpm
